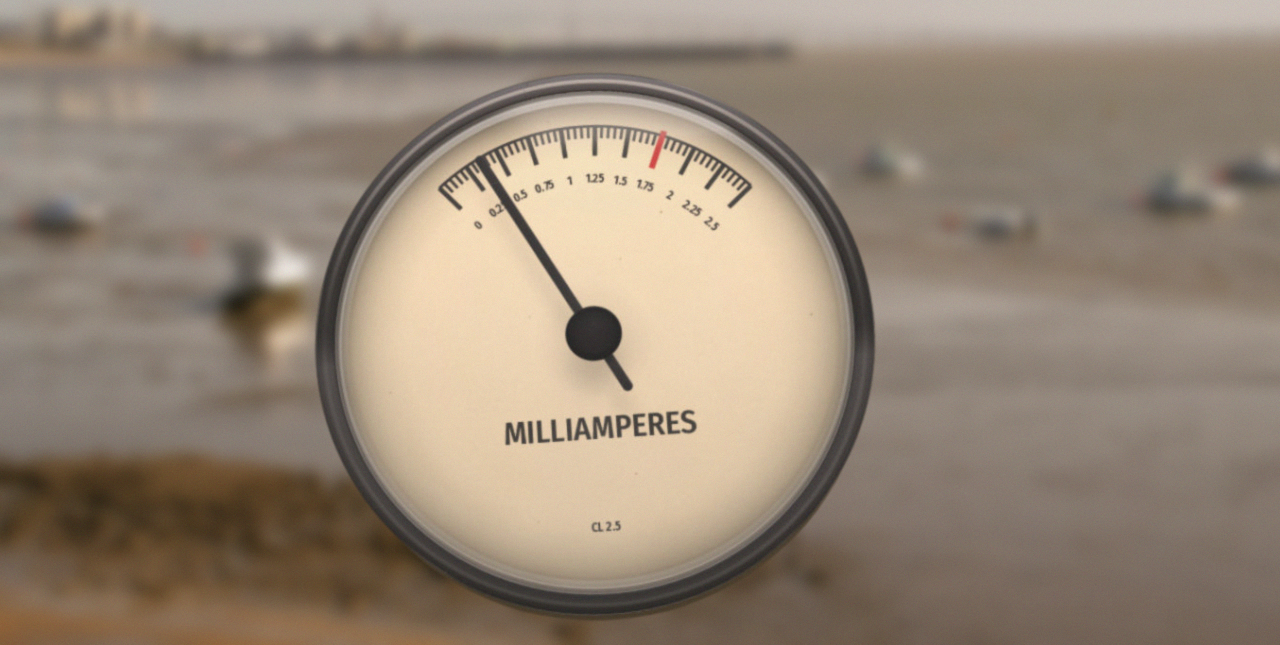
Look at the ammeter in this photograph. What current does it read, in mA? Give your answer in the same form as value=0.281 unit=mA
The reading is value=0.35 unit=mA
